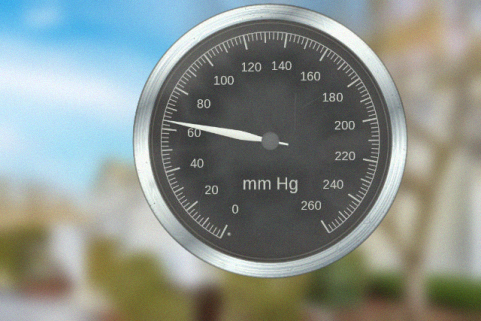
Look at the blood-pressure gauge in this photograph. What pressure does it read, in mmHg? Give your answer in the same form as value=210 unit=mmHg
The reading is value=64 unit=mmHg
